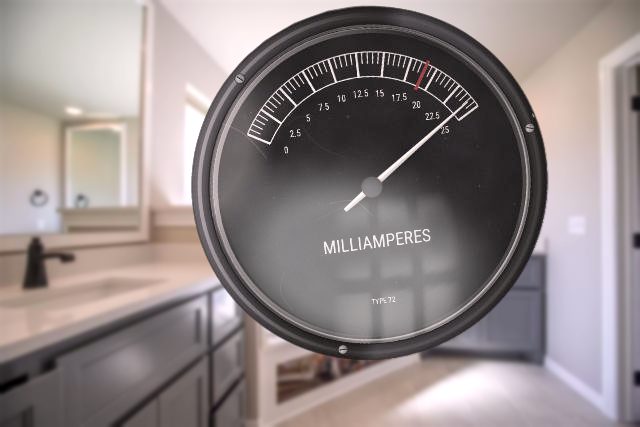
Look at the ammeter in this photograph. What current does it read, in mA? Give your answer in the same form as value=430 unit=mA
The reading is value=24 unit=mA
